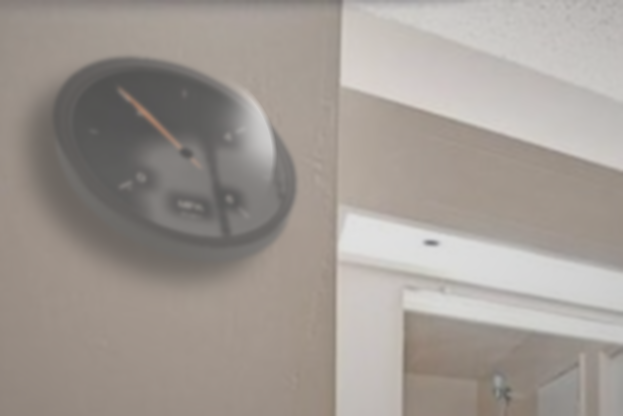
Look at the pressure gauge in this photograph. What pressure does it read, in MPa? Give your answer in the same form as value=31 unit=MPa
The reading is value=2 unit=MPa
